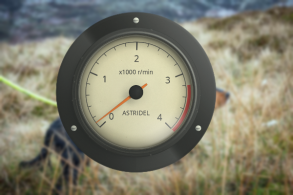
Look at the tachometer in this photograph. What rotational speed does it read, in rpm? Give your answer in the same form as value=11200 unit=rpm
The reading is value=100 unit=rpm
